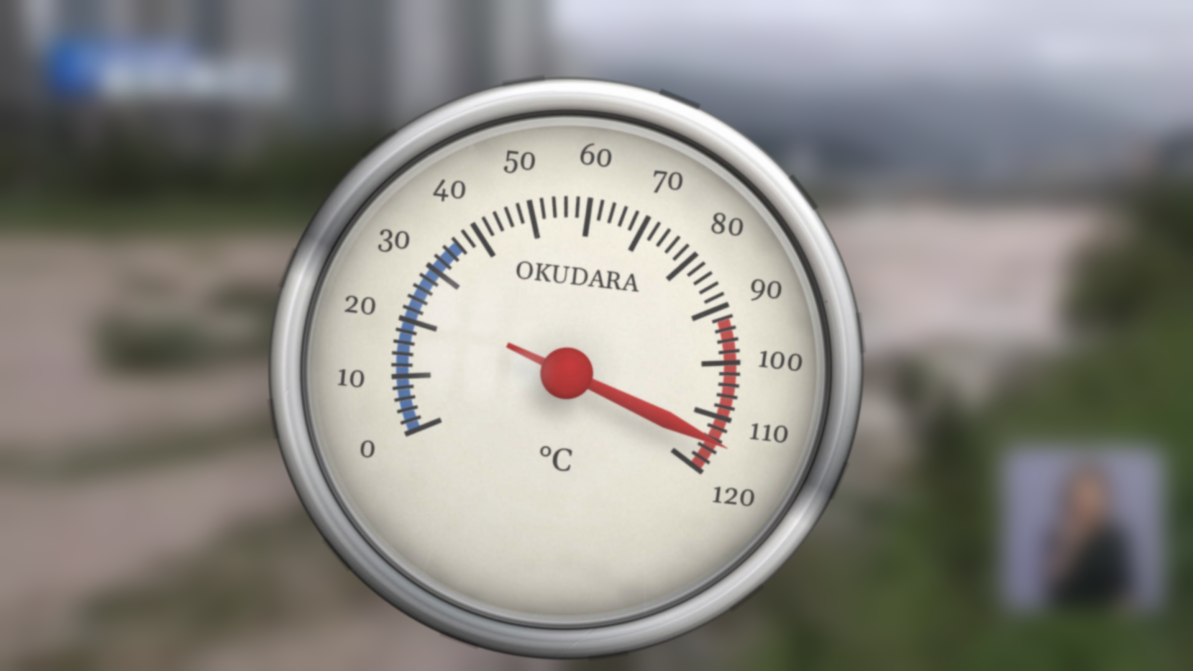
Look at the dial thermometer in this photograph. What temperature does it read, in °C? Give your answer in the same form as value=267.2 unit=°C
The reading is value=114 unit=°C
